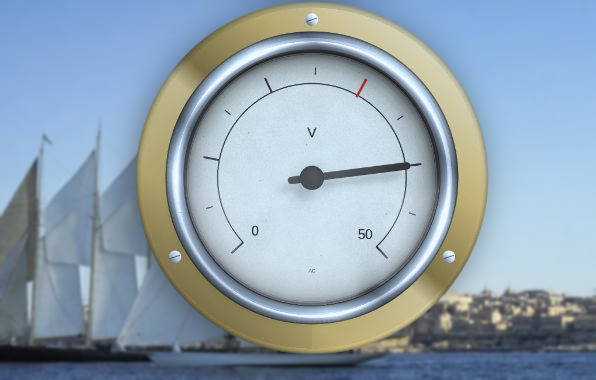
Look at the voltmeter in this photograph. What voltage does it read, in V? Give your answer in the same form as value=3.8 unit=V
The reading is value=40 unit=V
